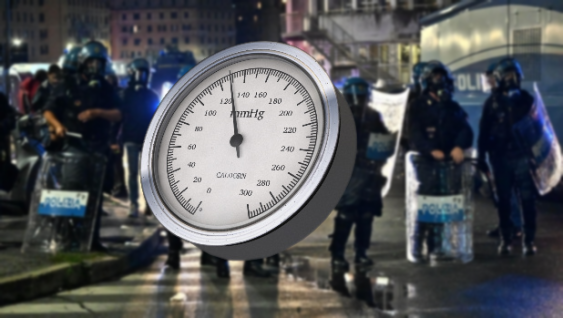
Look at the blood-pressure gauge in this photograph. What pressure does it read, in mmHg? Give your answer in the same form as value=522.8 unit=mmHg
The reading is value=130 unit=mmHg
